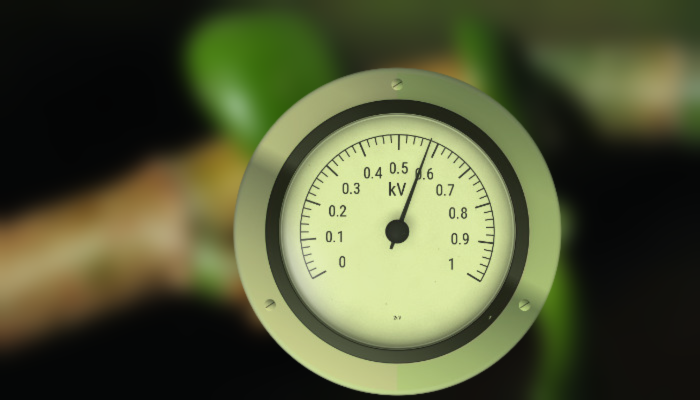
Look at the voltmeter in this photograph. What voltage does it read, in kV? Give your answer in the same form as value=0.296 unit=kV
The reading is value=0.58 unit=kV
